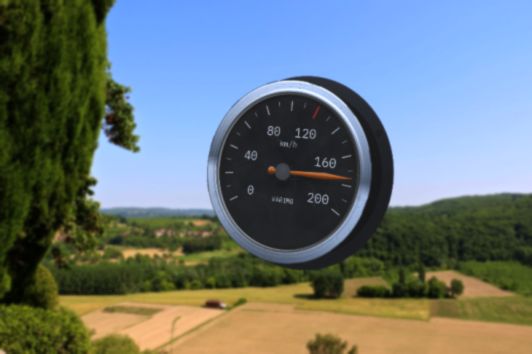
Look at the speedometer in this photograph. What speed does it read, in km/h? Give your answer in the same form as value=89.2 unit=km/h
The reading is value=175 unit=km/h
